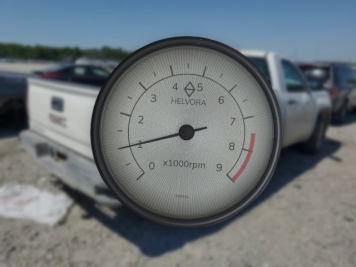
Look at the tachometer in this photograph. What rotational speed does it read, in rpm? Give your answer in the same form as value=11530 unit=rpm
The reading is value=1000 unit=rpm
